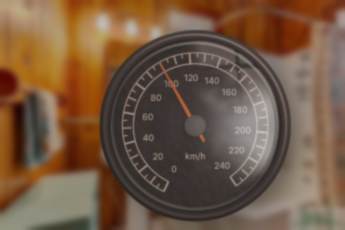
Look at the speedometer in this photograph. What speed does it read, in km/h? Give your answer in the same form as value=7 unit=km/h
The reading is value=100 unit=km/h
